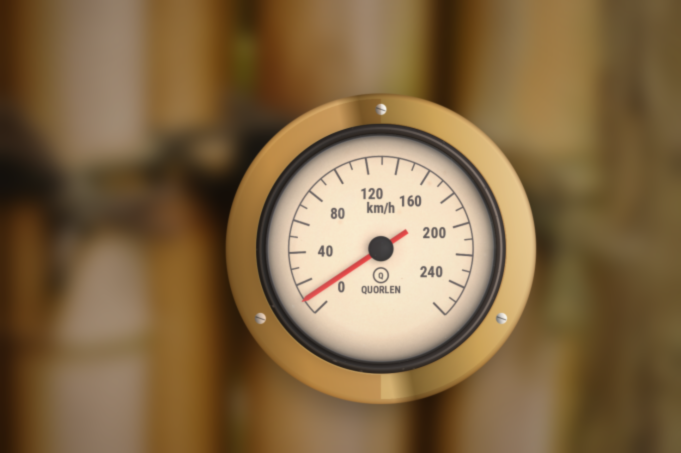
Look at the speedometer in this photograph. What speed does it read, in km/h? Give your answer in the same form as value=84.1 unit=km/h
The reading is value=10 unit=km/h
